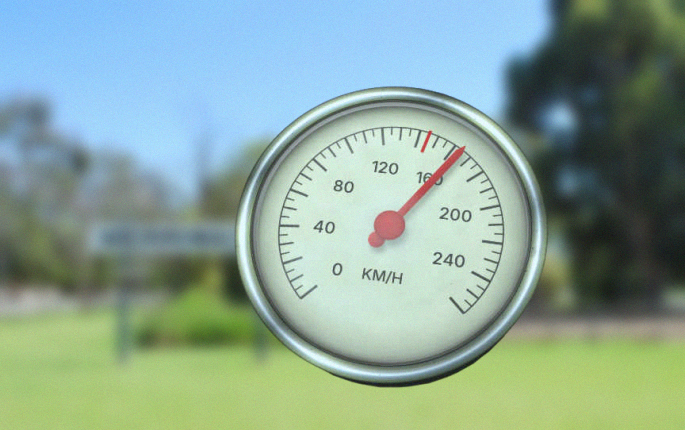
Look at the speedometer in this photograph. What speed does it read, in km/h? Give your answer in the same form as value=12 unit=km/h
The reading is value=165 unit=km/h
